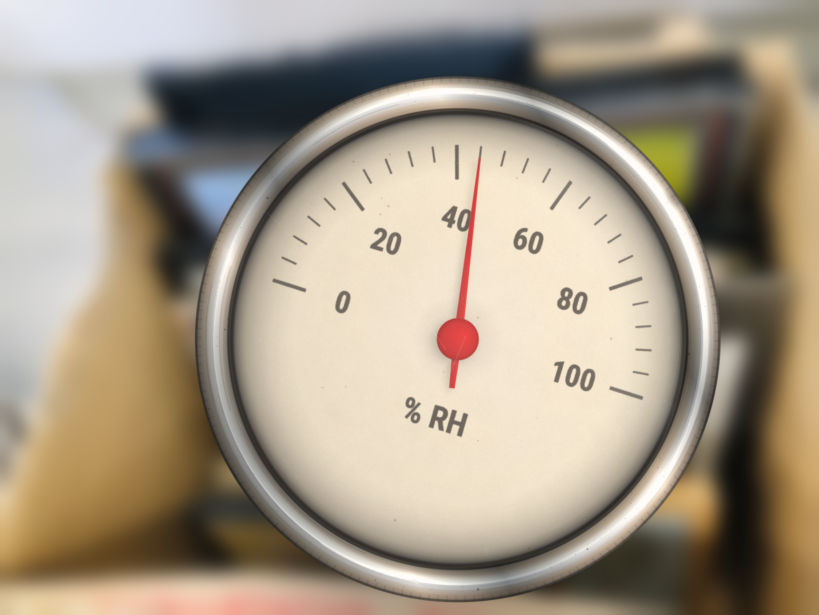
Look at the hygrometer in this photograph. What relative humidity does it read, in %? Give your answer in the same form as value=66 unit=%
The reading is value=44 unit=%
